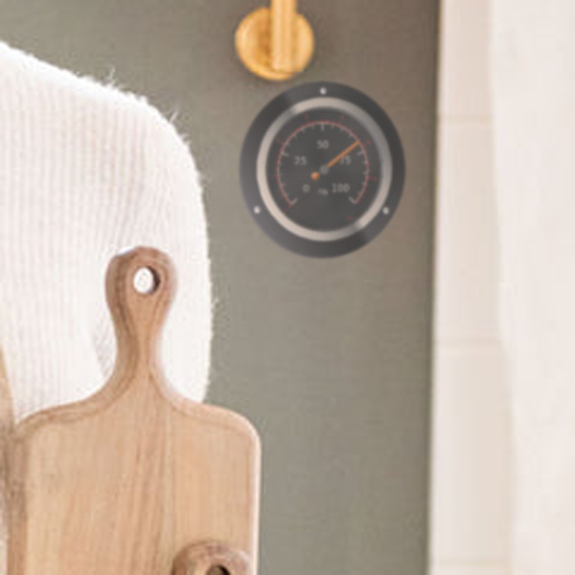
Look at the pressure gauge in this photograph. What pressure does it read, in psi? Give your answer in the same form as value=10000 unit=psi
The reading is value=70 unit=psi
